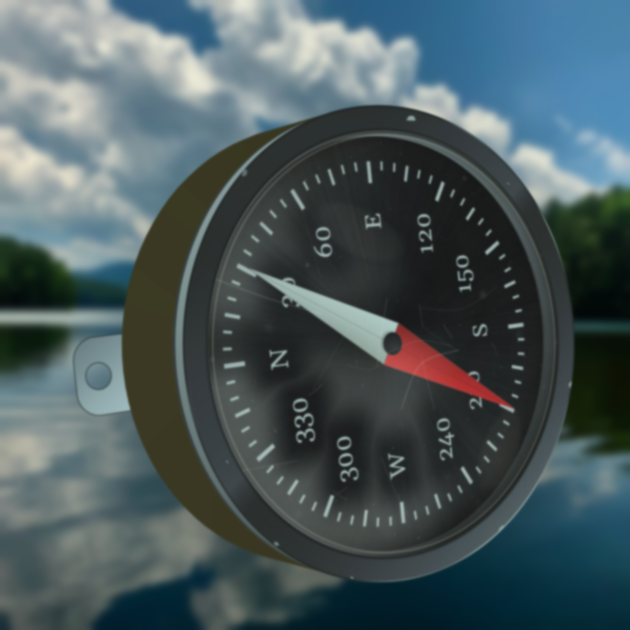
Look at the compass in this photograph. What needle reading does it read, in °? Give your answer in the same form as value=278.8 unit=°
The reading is value=210 unit=°
